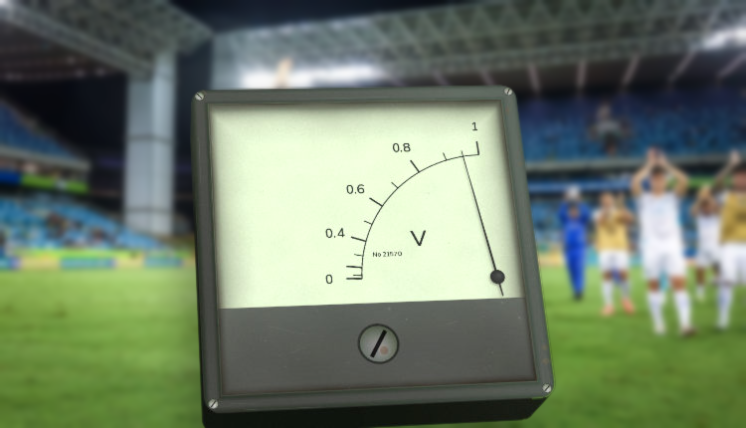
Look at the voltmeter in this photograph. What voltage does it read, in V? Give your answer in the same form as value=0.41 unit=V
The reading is value=0.95 unit=V
